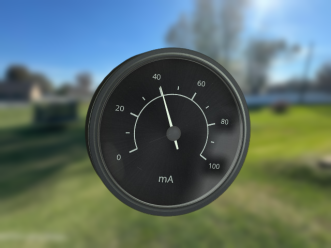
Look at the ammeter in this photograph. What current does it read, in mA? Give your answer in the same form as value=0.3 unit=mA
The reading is value=40 unit=mA
